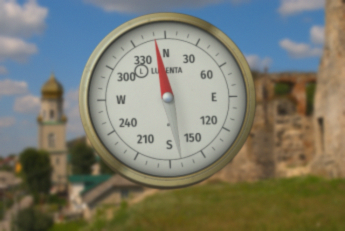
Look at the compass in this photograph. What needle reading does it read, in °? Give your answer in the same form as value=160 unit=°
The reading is value=350 unit=°
